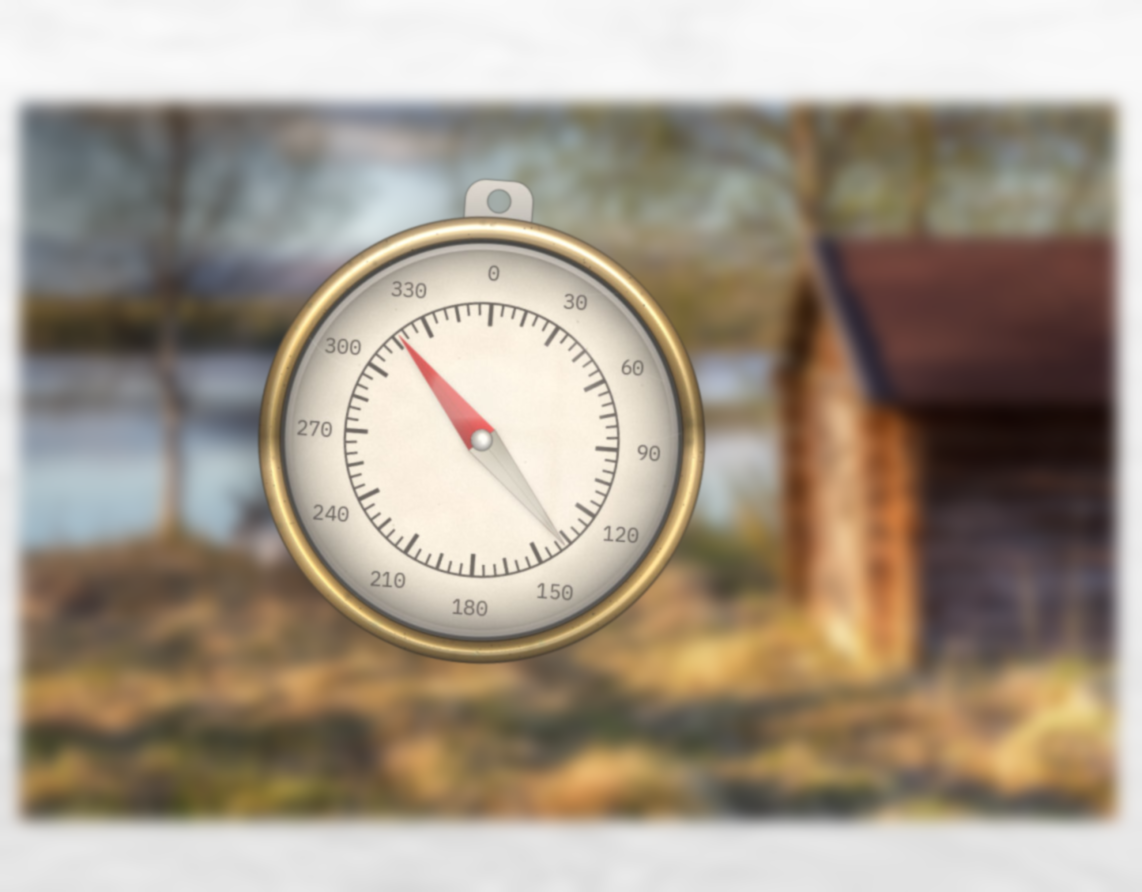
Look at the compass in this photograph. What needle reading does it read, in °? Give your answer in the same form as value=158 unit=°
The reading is value=317.5 unit=°
